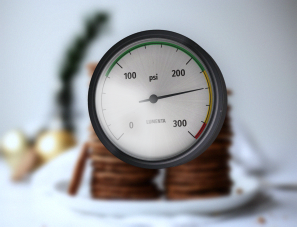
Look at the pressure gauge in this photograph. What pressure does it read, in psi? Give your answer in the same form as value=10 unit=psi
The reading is value=240 unit=psi
